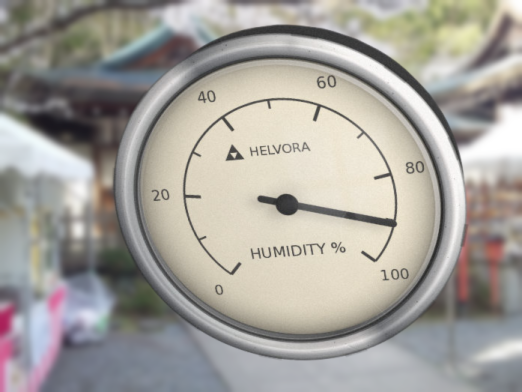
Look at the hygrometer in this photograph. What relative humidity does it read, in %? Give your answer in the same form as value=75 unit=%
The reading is value=90 unit=%
